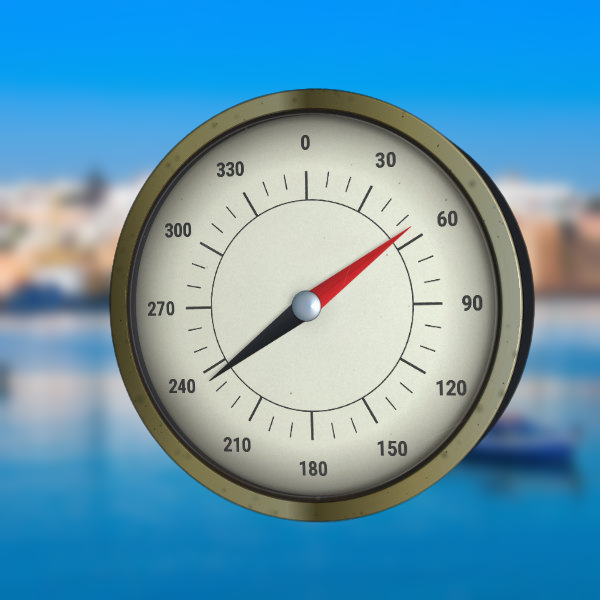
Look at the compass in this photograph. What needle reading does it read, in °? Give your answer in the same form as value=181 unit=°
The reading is value=55 unit=°
